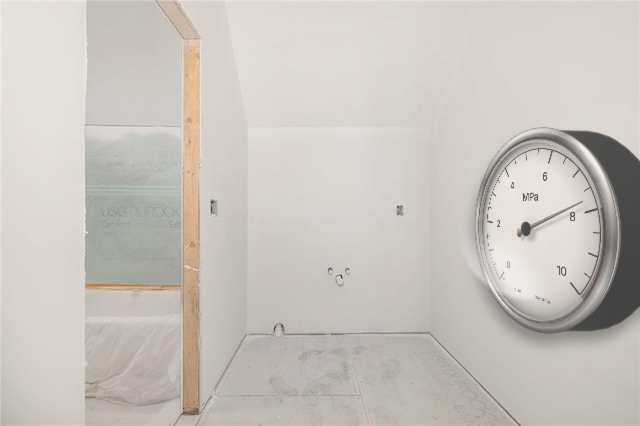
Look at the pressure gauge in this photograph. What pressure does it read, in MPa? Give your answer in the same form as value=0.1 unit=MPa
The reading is value=7.75 unit=MPa
